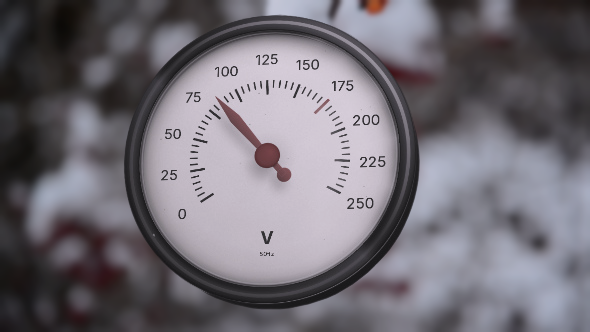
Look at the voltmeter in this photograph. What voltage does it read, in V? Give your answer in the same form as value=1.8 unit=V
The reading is value=85 unit=V
